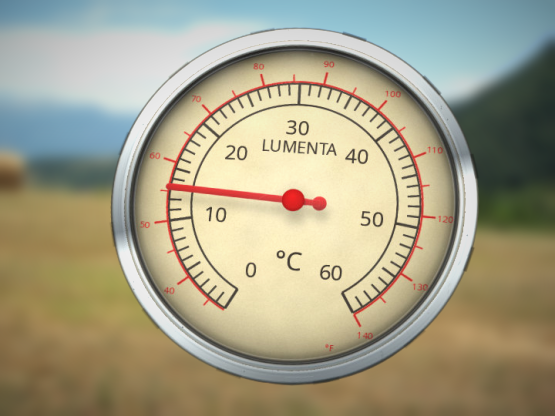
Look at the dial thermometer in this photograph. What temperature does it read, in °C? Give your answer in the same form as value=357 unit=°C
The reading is value=13 unit=°C
